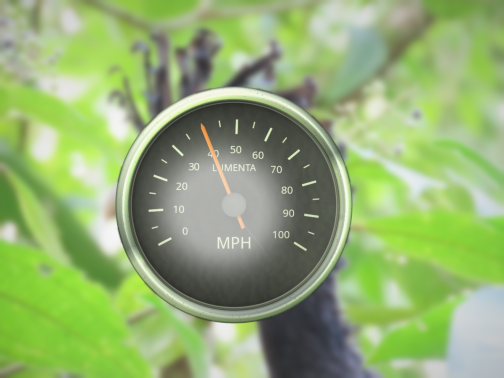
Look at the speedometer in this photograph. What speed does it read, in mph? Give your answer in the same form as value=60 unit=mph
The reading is value=40 unit=mph
